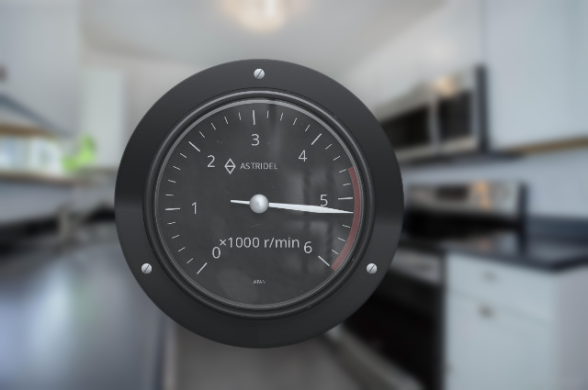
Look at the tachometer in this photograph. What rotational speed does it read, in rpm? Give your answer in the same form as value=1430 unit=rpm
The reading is value=5200 unit=rpm
